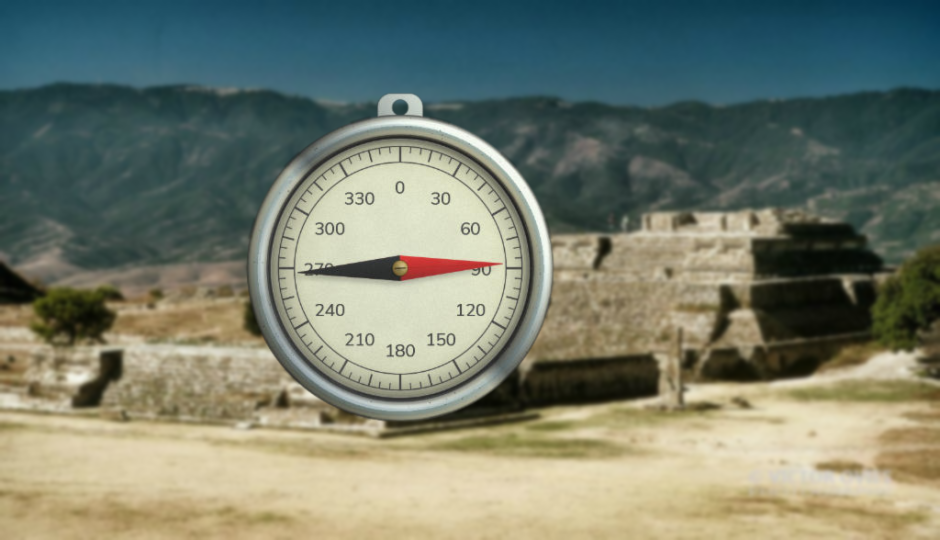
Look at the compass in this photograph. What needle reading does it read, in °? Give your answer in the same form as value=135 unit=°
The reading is value=87.5 unit=°
